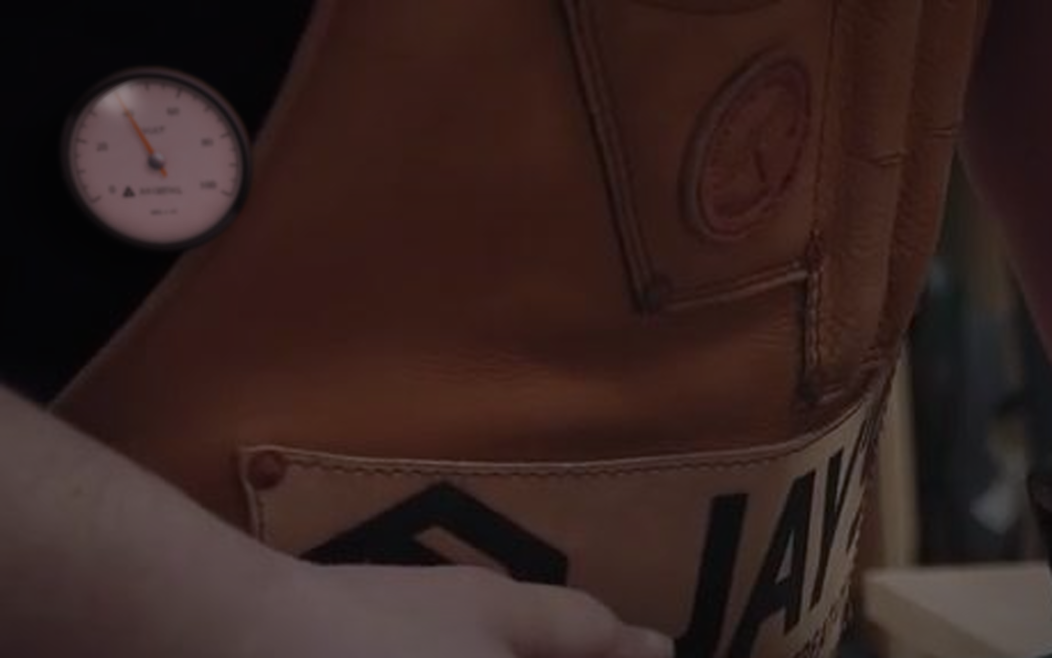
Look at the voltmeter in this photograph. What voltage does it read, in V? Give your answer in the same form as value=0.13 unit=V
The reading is value=40 unit=V
